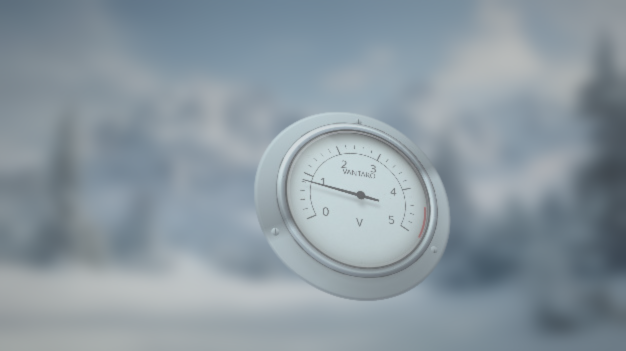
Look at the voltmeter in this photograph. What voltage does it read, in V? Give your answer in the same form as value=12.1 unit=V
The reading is value=0.8 unit=V
